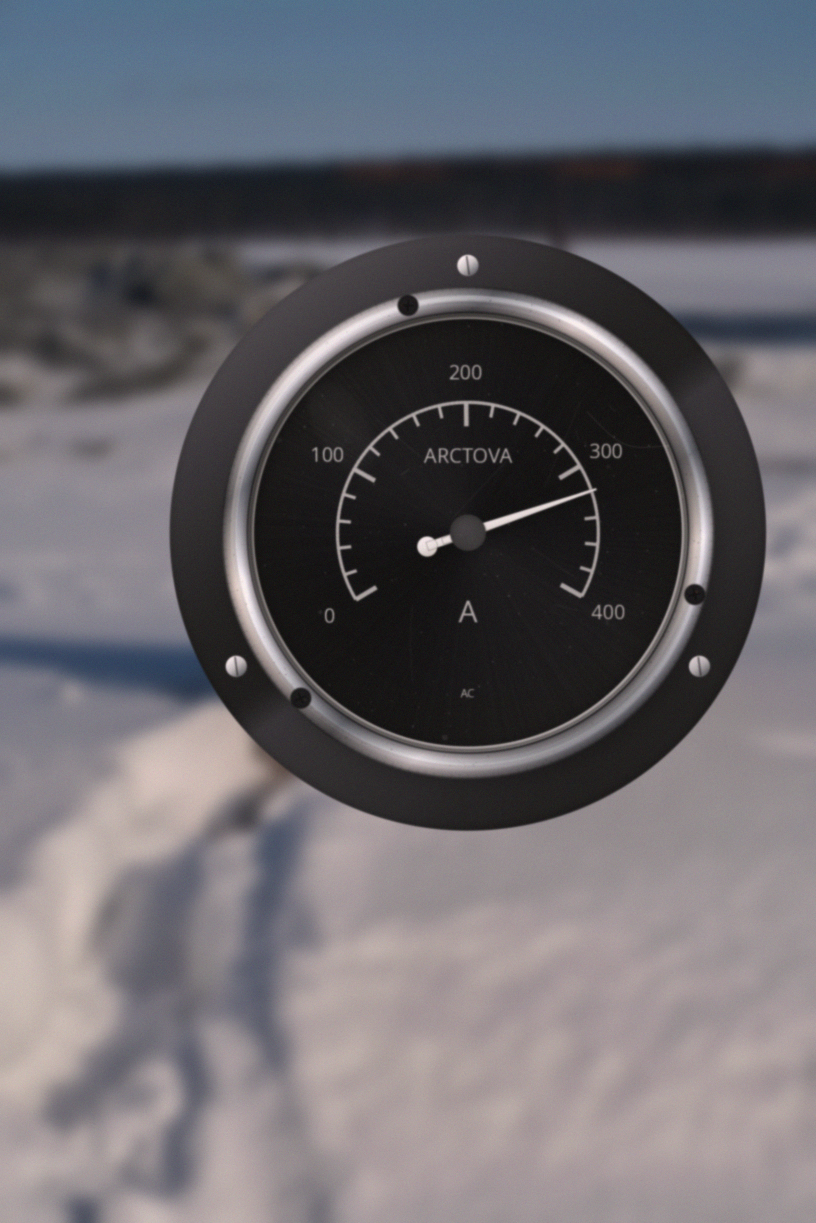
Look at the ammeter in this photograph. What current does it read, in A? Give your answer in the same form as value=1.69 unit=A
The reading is value=320 unit=A
